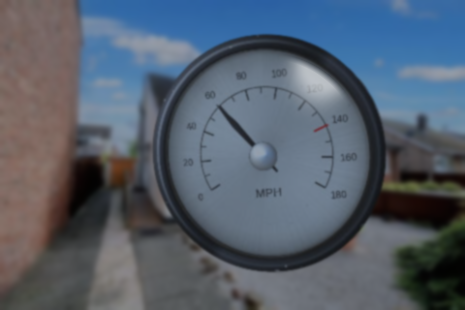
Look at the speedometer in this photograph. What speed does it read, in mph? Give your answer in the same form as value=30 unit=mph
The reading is value=60 unit=mph
